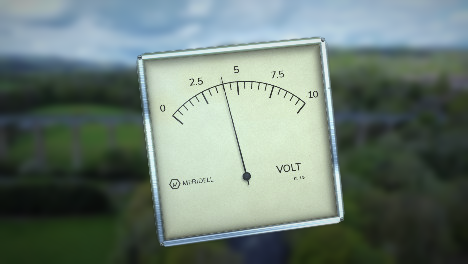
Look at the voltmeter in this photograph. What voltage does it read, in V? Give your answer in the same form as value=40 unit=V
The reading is value=4 unit=V
